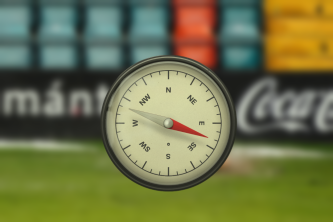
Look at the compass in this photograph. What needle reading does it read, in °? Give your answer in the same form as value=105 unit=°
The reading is value=110 unit=°
